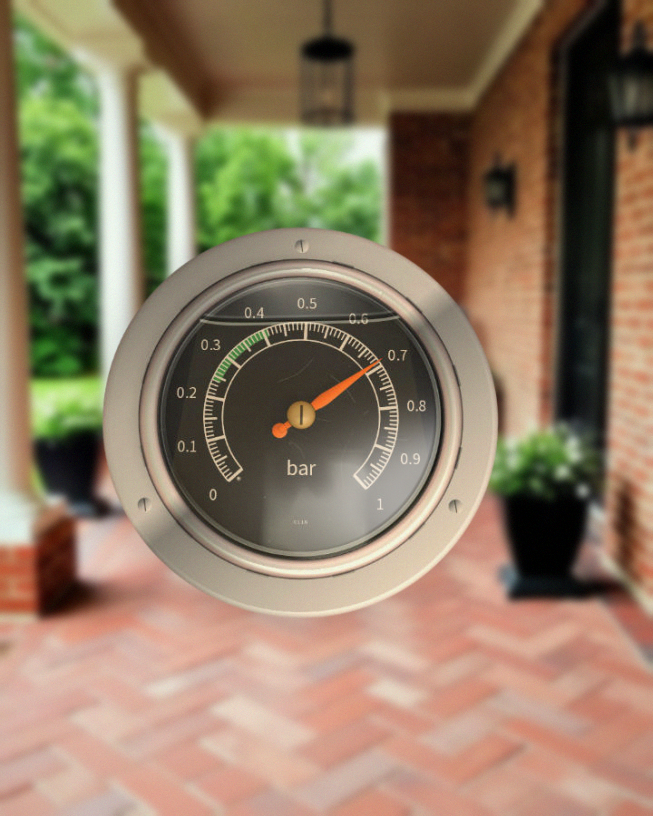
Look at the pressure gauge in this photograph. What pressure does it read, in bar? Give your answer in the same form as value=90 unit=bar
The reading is value=0.69 unit=bar
